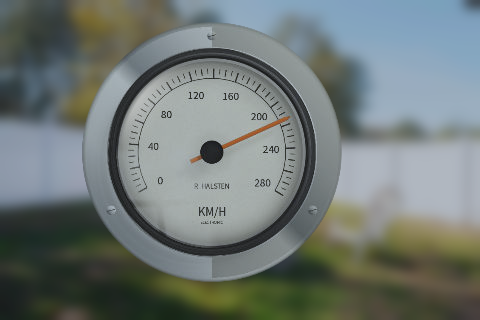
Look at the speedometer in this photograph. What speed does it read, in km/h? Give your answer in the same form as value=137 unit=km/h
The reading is value=215 unit=km/h
